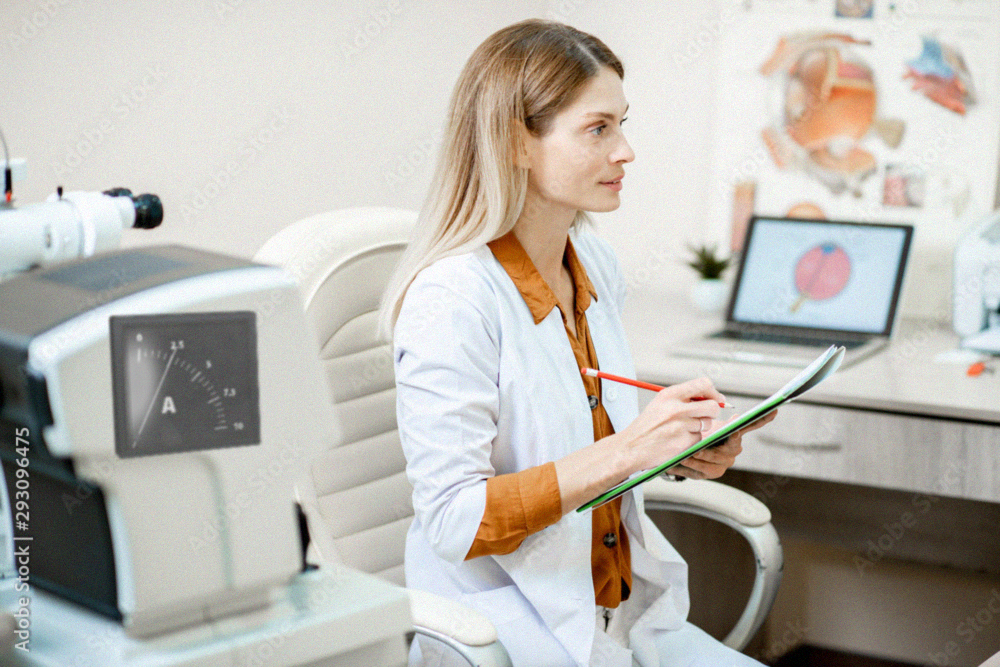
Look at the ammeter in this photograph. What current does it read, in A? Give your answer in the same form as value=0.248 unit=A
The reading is value=2.5 unit=A
